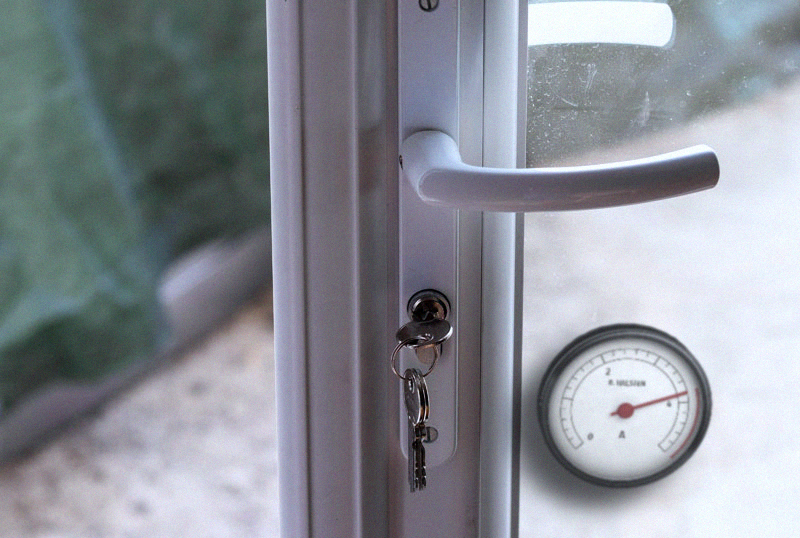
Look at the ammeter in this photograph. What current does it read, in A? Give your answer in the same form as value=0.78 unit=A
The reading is value=3.8 unit=A
